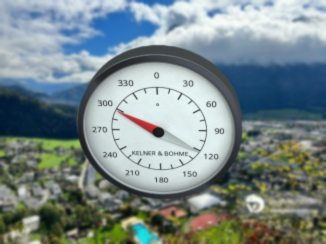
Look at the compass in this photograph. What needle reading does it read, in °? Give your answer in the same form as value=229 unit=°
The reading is value=300 unit=°
